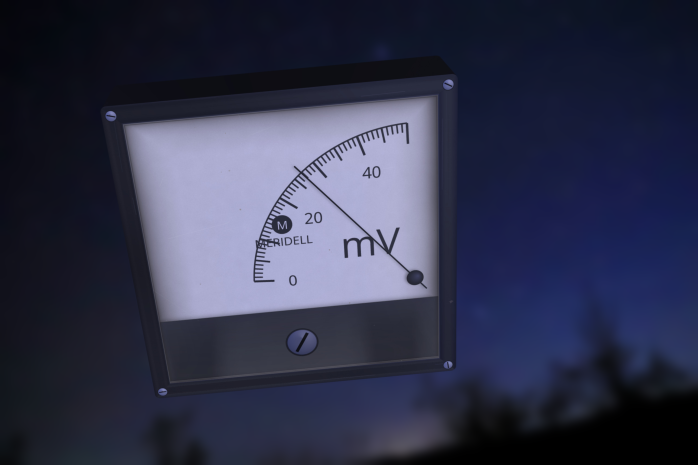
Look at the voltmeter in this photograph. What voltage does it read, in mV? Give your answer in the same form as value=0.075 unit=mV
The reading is value=27 unit=mV
